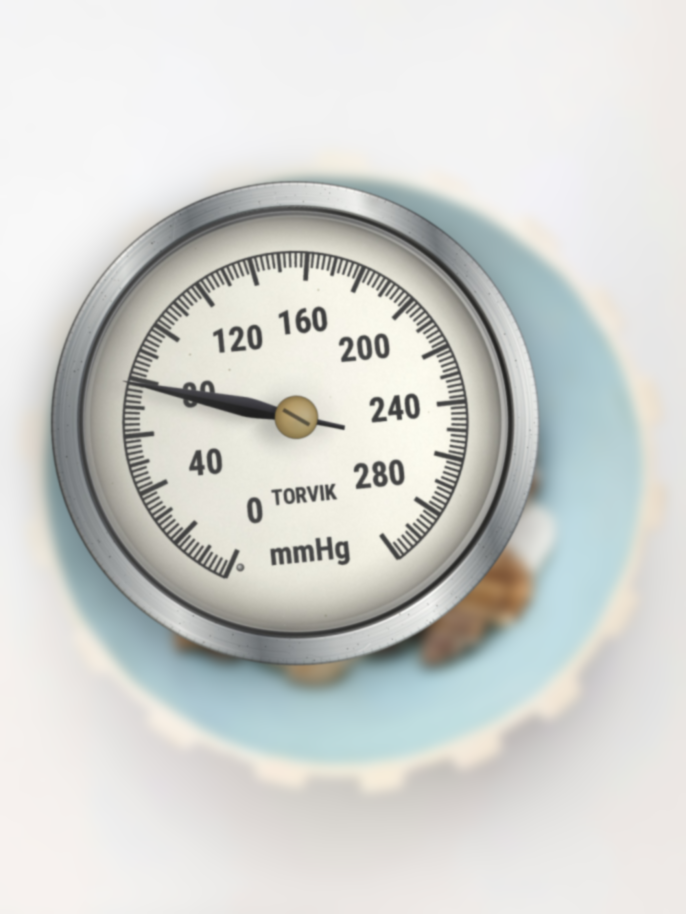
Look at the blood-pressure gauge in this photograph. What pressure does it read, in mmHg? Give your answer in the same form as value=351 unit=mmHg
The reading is value=78 unit=mmHg
